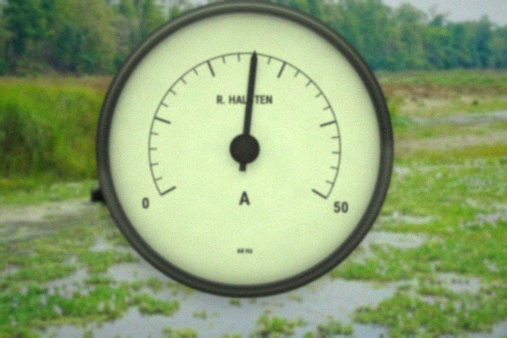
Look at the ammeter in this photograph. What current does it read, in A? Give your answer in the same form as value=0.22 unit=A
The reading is value=26 unit=A
